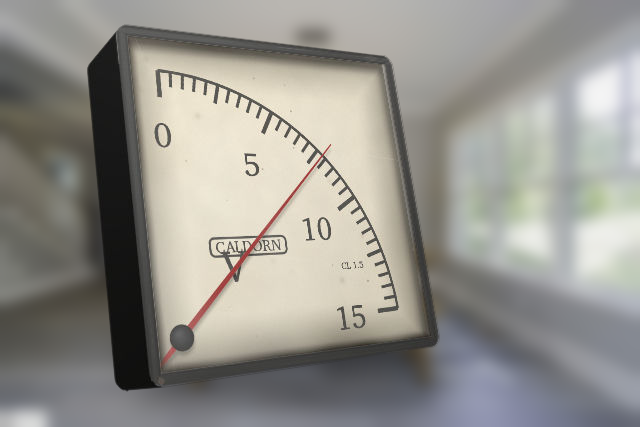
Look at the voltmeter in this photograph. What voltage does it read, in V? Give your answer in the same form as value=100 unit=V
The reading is value=7.75 unit=V
